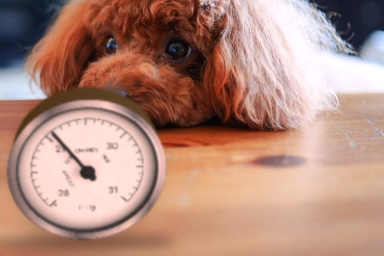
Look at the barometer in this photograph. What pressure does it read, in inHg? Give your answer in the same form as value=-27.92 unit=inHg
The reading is value=29.1 unit=inHg
